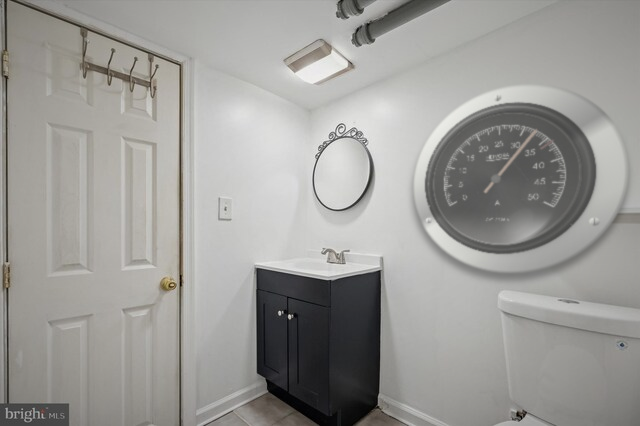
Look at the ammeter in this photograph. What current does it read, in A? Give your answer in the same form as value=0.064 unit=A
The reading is value=32.5 unit=A
